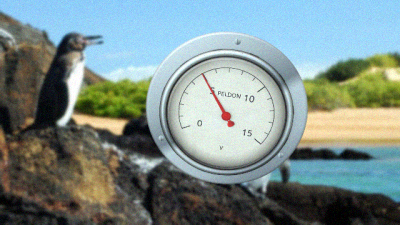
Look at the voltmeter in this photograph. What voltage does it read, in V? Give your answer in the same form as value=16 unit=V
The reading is value=5 unit=V
